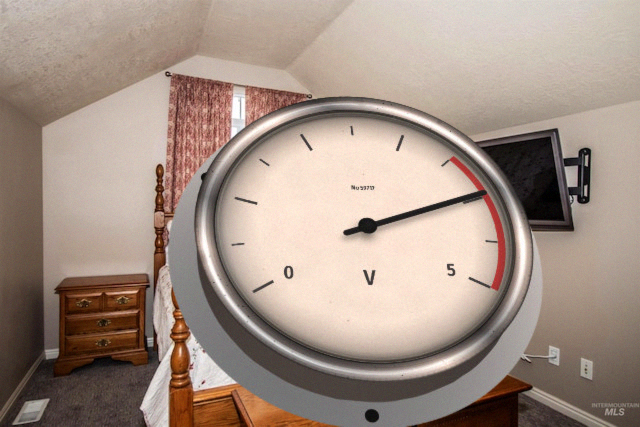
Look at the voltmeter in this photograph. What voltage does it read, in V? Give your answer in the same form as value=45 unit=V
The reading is value=4 unit=V
